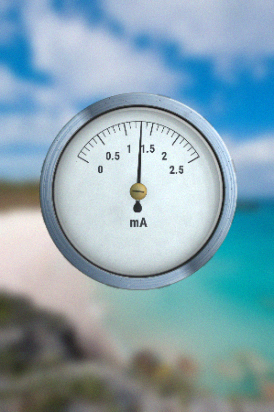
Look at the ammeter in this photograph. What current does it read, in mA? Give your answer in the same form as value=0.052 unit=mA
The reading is value=1.3 unit=mA
